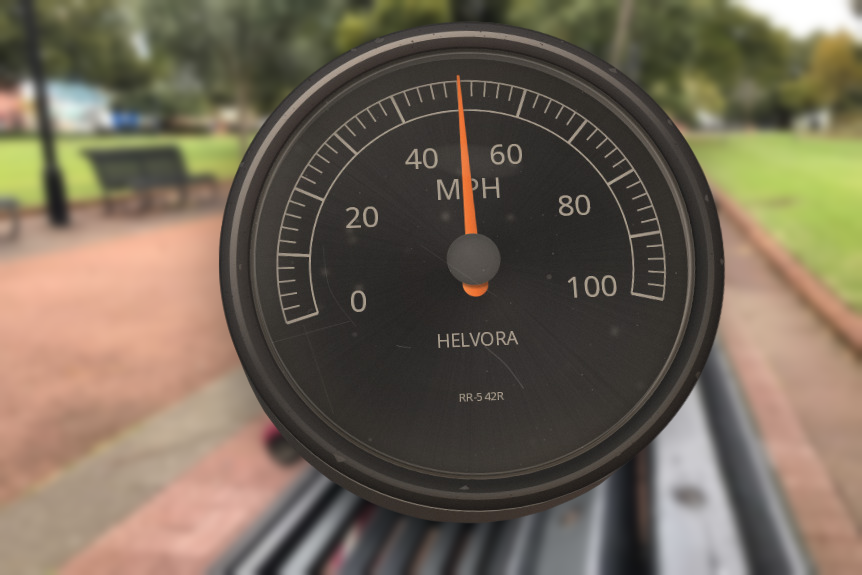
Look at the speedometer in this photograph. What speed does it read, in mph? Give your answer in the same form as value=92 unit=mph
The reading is value=50 unit=mph
